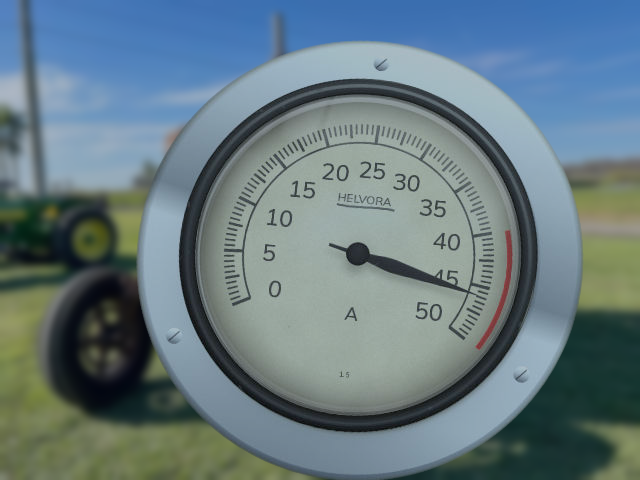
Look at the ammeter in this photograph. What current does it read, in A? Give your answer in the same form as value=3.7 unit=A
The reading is value=46 unit=A
